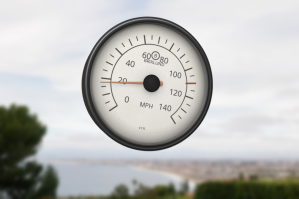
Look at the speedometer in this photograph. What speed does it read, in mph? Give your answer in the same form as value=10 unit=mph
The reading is value=17.5 unit=mph
